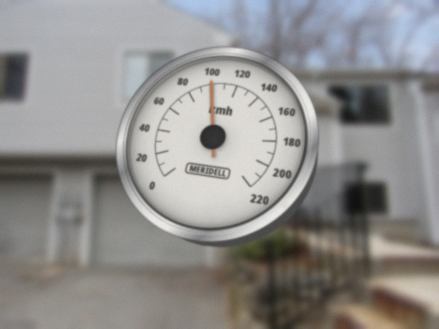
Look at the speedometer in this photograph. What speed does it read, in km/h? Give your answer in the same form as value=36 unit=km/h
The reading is value=100 unit=km/h
